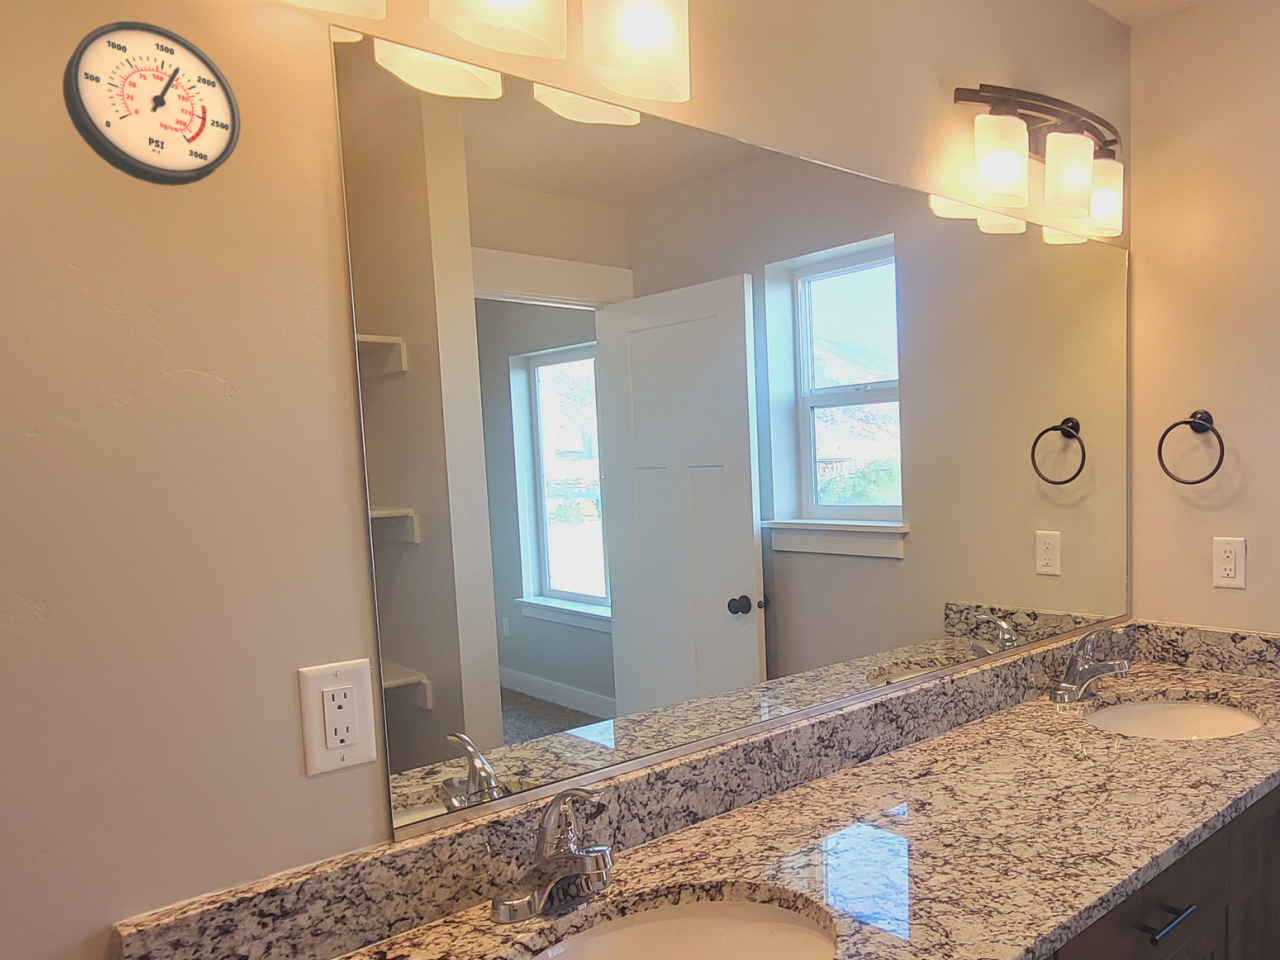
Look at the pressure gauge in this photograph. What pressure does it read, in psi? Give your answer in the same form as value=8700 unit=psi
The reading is value=1700 unit=psi
